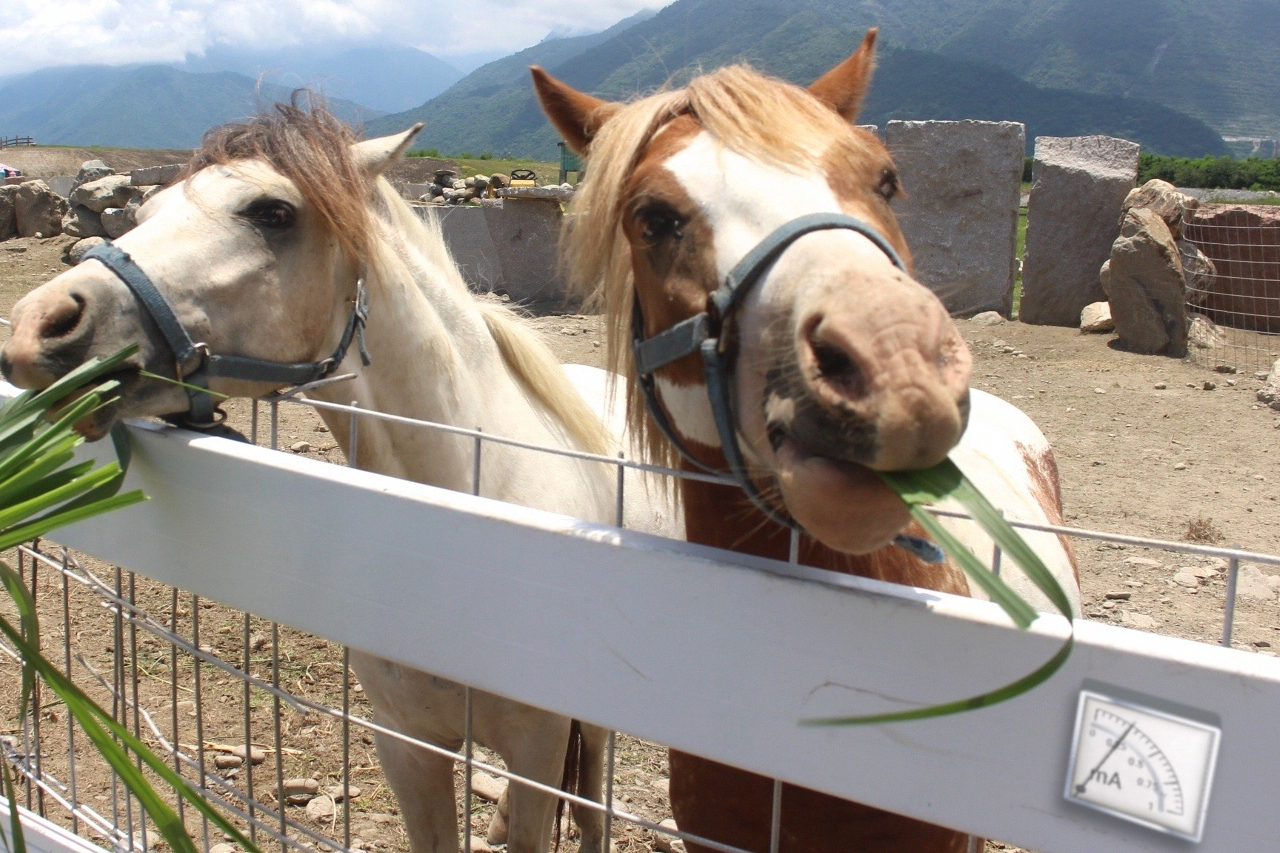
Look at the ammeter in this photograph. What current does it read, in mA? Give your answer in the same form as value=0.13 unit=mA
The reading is value=0.25 unit=mA
